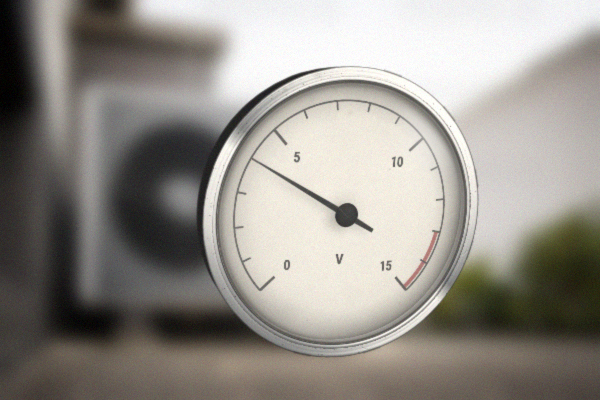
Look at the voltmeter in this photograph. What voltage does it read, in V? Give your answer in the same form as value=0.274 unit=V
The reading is value=4 unit=V
